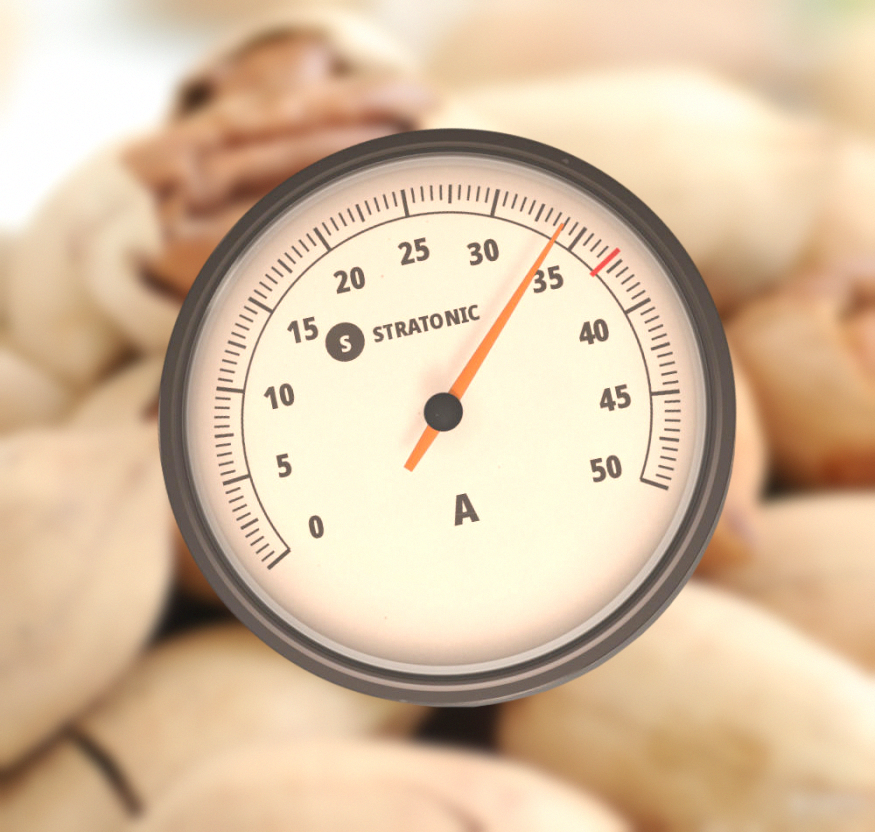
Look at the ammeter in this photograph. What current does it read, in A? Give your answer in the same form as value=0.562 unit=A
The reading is value=34 unit=A
